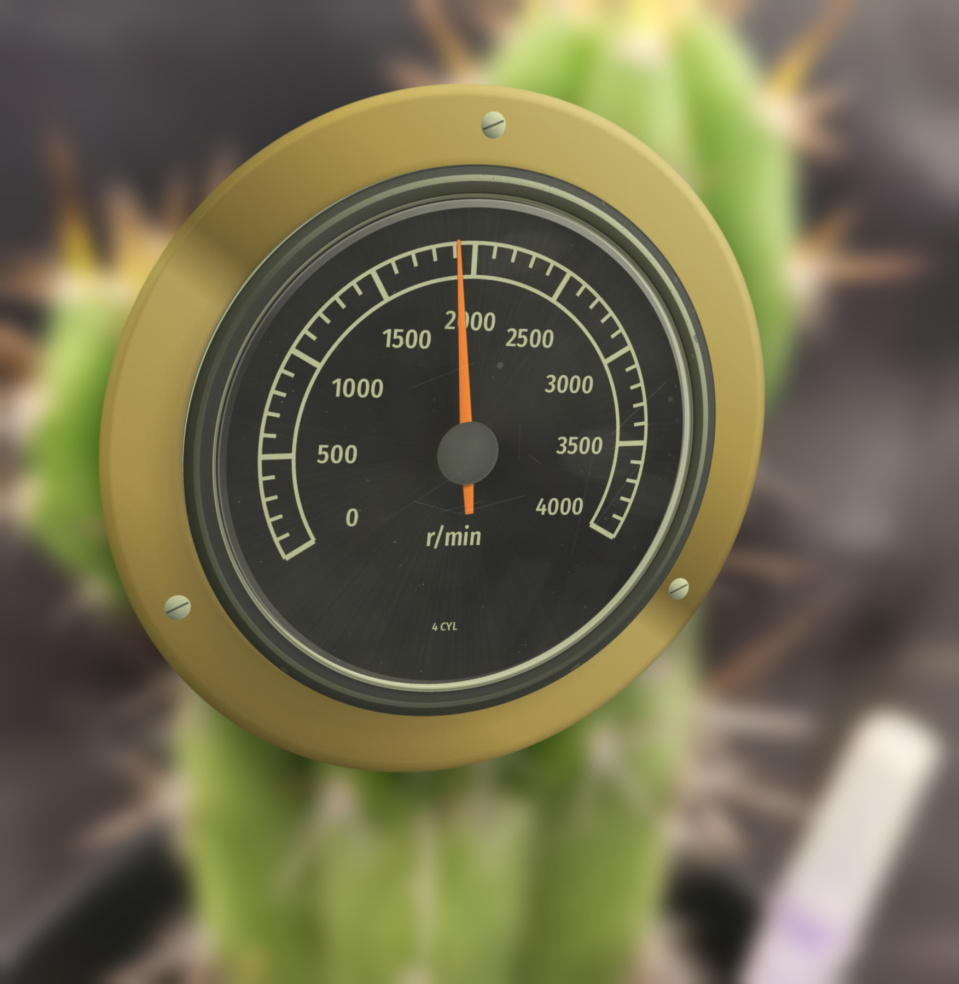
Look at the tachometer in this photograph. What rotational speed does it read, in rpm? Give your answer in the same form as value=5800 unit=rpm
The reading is value=1900 unit=rpm
